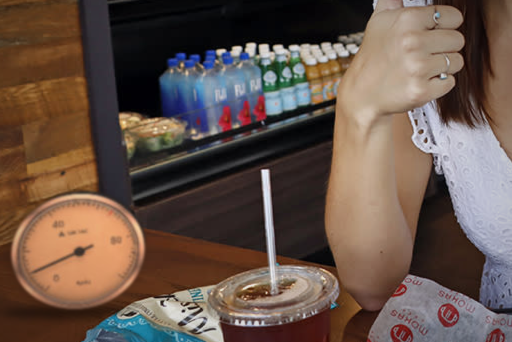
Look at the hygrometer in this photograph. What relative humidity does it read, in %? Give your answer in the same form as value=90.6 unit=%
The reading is value=10 unit=%
